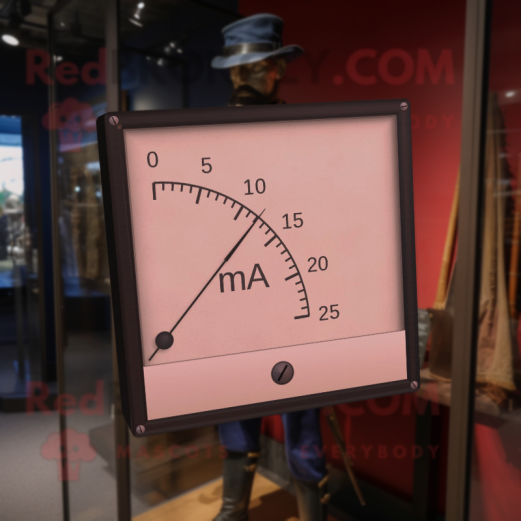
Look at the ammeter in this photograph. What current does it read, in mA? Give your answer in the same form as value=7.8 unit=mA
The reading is value=12 unit=mA
